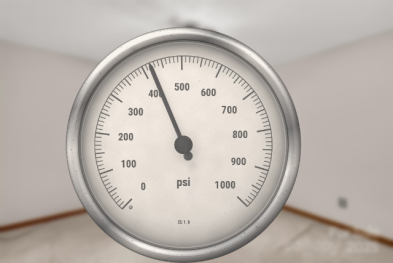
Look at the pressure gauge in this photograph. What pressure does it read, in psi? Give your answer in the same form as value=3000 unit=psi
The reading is value=420 unit=psi
